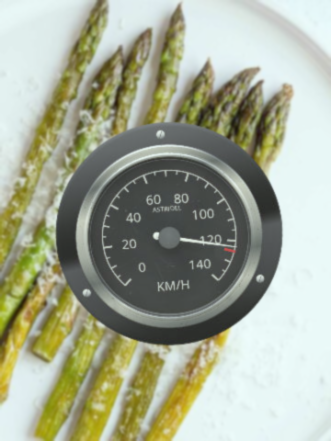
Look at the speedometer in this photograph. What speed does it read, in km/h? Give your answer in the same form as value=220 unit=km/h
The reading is value=122.5 unit=km/h
